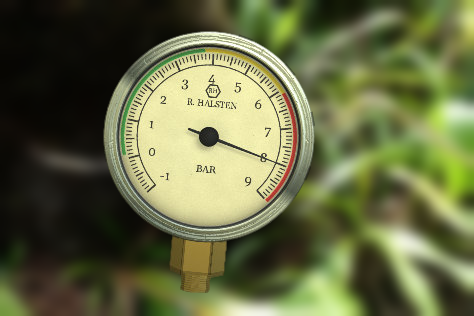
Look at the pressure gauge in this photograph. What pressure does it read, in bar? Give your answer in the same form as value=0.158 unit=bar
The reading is value=8 unit=bar
